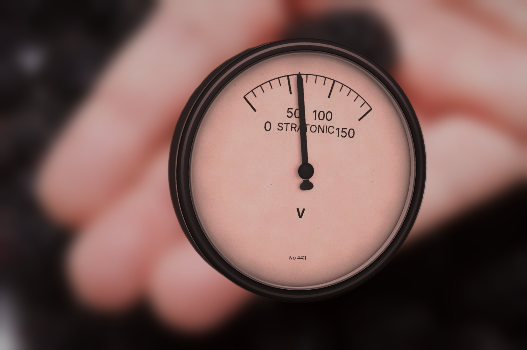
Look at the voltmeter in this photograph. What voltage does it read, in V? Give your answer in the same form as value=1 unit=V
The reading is value=60 unit=V
